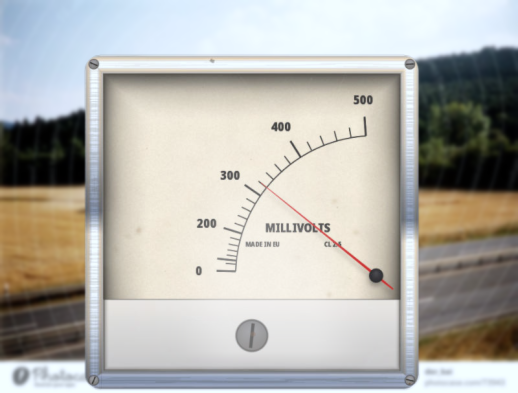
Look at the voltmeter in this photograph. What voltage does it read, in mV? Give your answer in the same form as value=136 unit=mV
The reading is value=320 unit=mV
